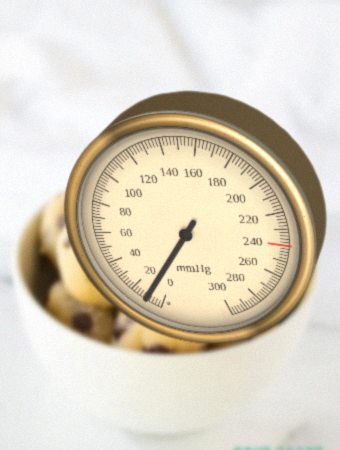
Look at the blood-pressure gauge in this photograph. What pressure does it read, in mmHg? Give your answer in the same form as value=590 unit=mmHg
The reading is value=10 unit=mmHg
